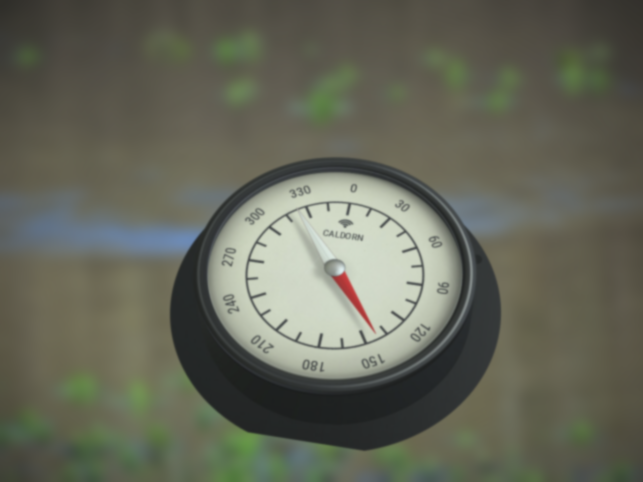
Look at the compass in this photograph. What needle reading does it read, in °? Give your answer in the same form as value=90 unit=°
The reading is value=142.5 unit=°
